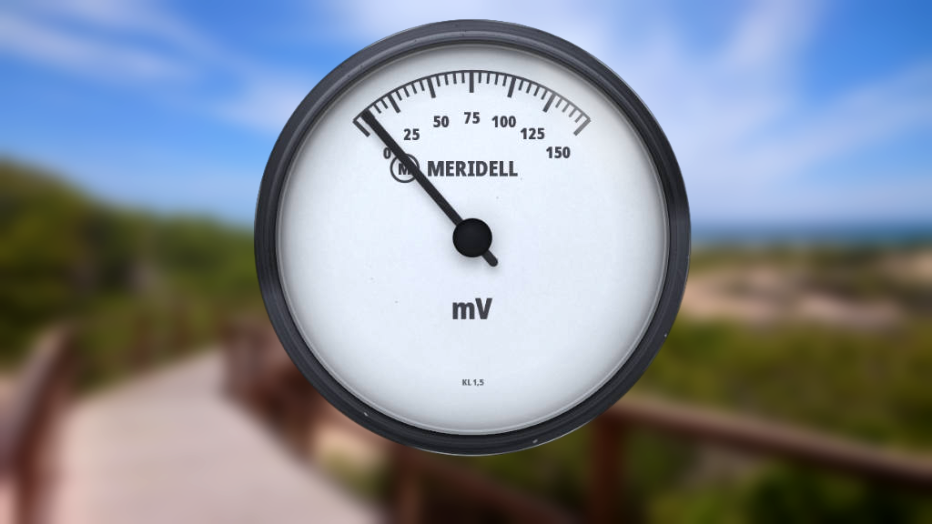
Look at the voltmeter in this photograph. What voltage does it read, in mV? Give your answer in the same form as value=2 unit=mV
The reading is value=7.5 unit=mV
